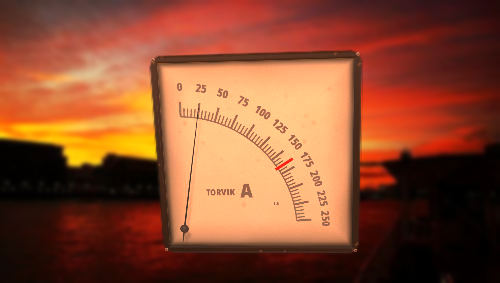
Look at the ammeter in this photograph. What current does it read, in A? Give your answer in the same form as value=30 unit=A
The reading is value=25 unit=A
